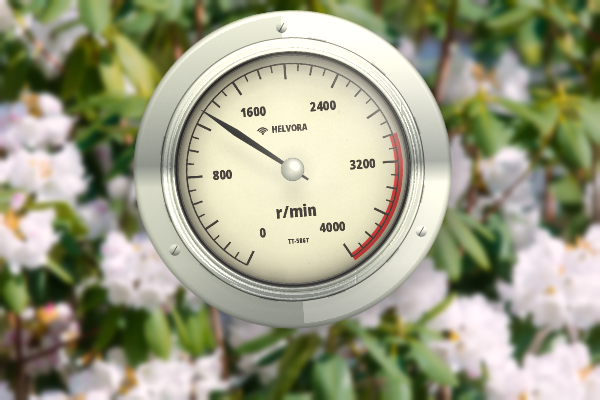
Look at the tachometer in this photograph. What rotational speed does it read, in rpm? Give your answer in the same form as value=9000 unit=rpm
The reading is value=1300 unit=rpm
